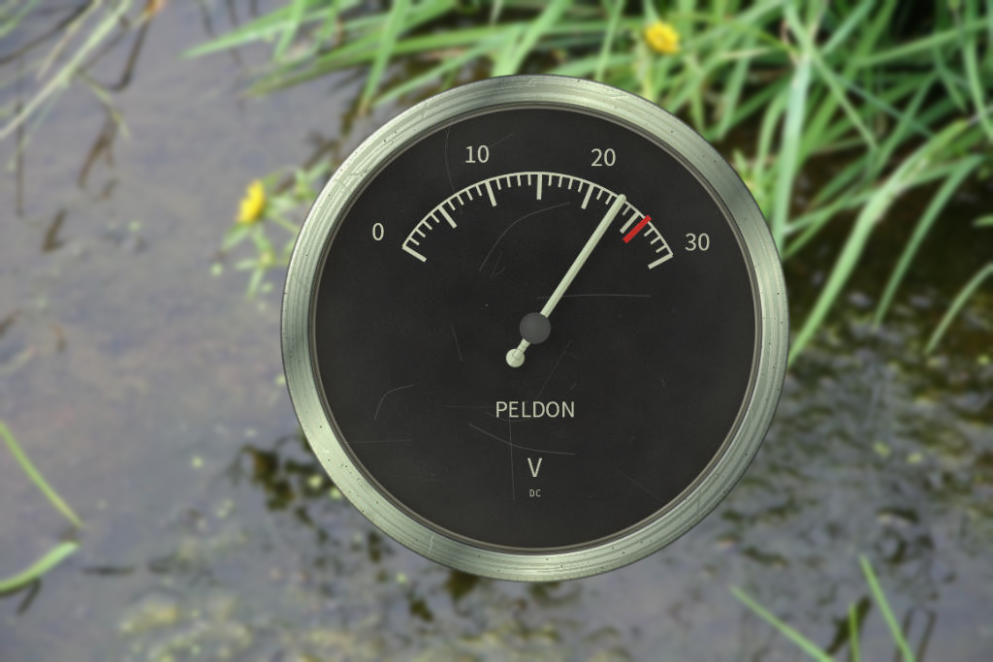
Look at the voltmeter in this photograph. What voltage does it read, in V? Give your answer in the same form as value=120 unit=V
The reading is value=23 unit=V
